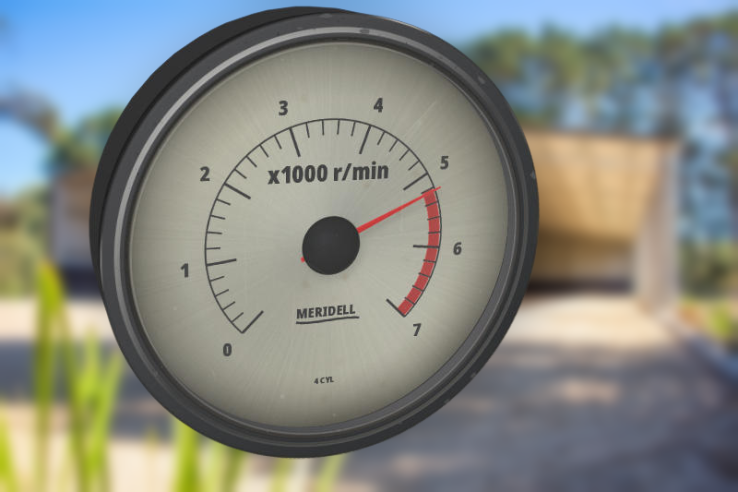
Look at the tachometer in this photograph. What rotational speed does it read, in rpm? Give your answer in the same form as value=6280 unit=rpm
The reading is value=5200 unit=rpm
